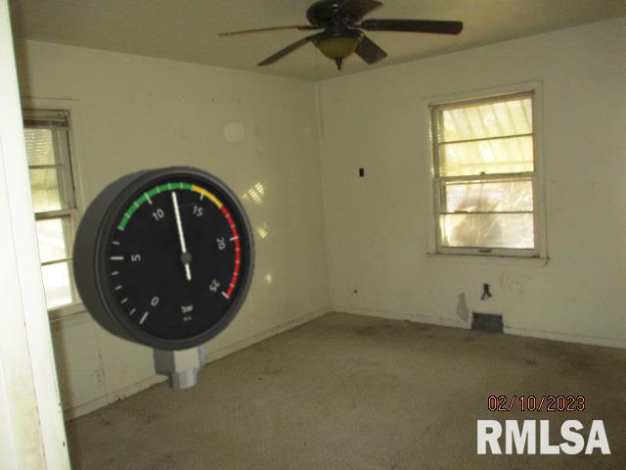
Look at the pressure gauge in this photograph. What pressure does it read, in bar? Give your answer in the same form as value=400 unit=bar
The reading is value=12 unit=bar
